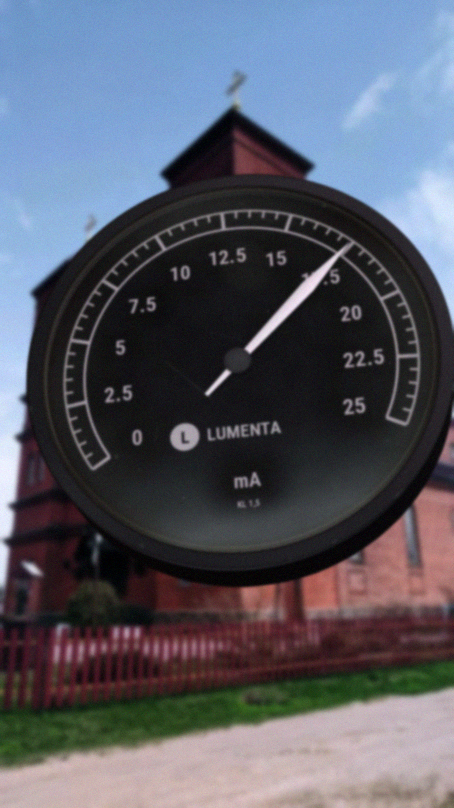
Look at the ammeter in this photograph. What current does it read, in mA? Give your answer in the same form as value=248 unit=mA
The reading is value=17.5 unit=mA
